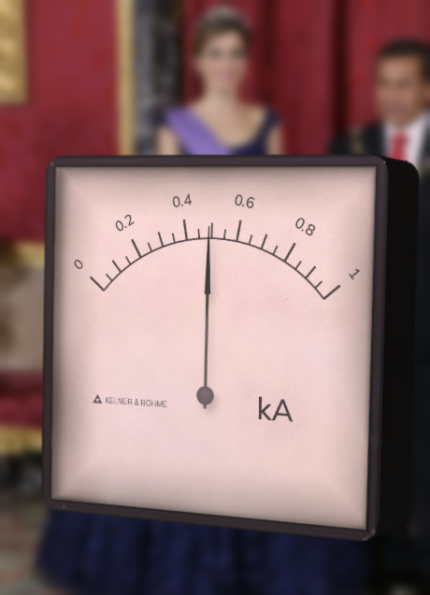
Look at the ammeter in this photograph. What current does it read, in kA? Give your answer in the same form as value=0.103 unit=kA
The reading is value=0.5 unit=kA
